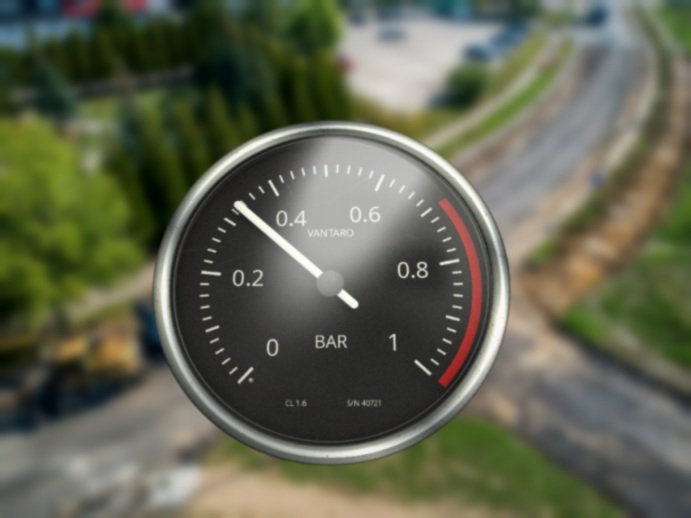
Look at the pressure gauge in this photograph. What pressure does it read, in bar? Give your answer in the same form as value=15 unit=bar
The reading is value=0.33 unit=bar
